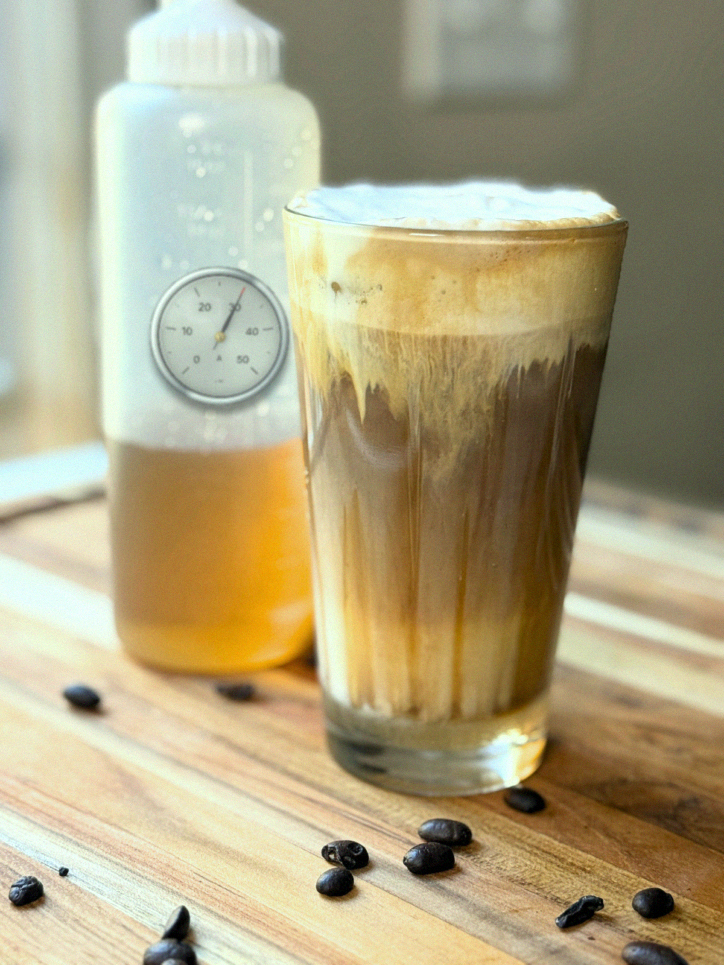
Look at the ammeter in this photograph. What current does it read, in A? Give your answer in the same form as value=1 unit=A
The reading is value=30 unit=A
